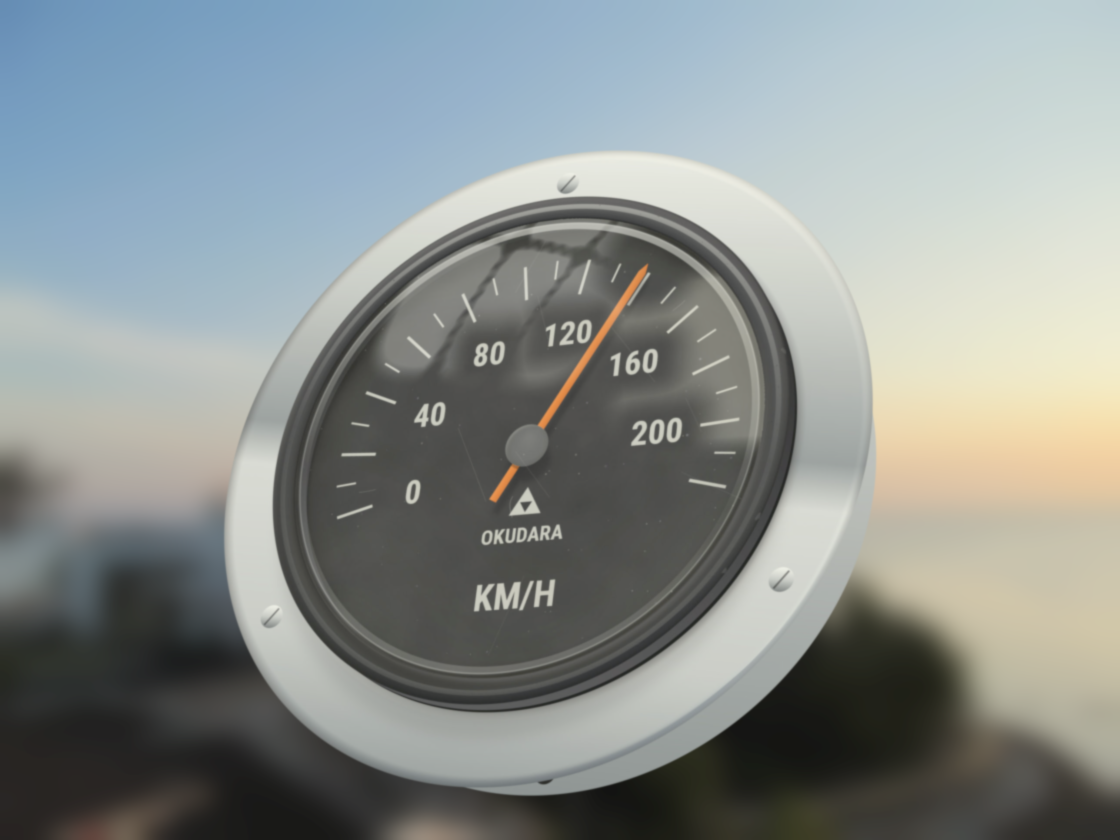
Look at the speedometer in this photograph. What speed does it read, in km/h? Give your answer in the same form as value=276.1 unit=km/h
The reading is value=140 unit=km/h
